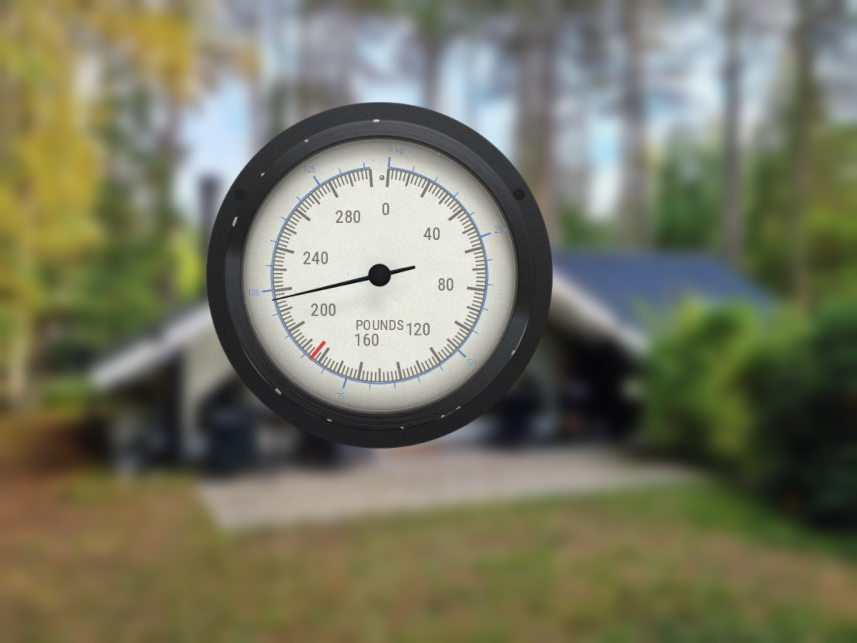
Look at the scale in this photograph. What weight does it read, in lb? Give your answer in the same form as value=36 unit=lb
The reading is value=216 unit=lb
